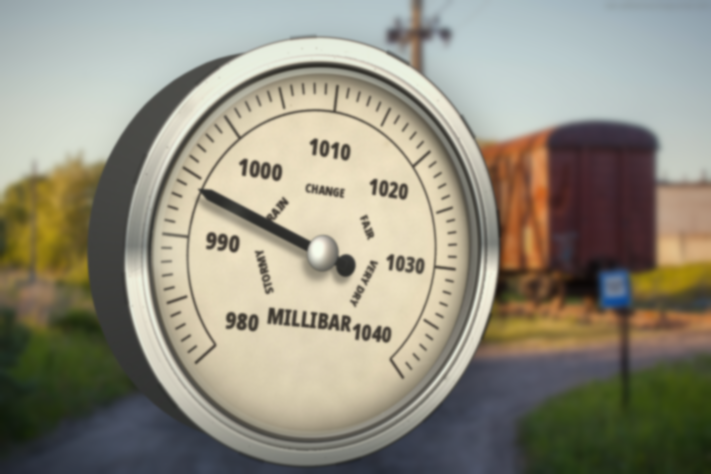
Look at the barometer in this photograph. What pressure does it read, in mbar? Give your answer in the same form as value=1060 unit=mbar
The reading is value=994 unit=mbar
